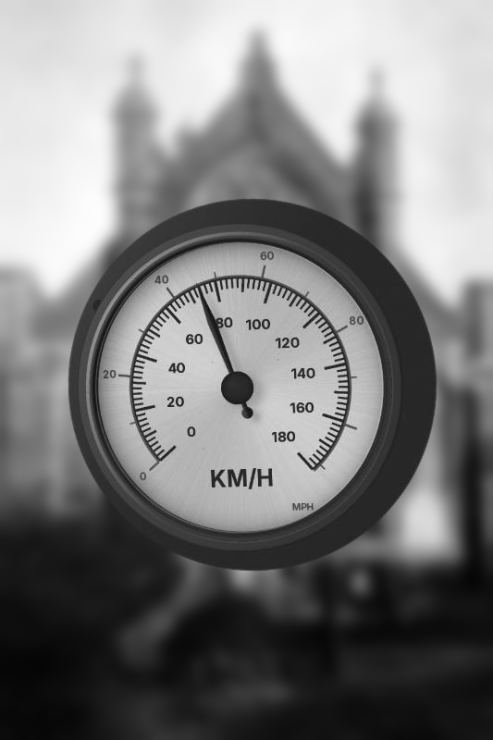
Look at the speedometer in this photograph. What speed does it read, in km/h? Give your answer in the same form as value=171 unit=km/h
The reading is value=74 unit=km/h
